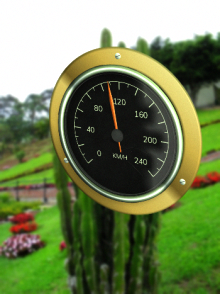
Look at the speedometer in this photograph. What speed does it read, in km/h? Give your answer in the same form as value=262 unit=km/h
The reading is value=110 unit=km/h
